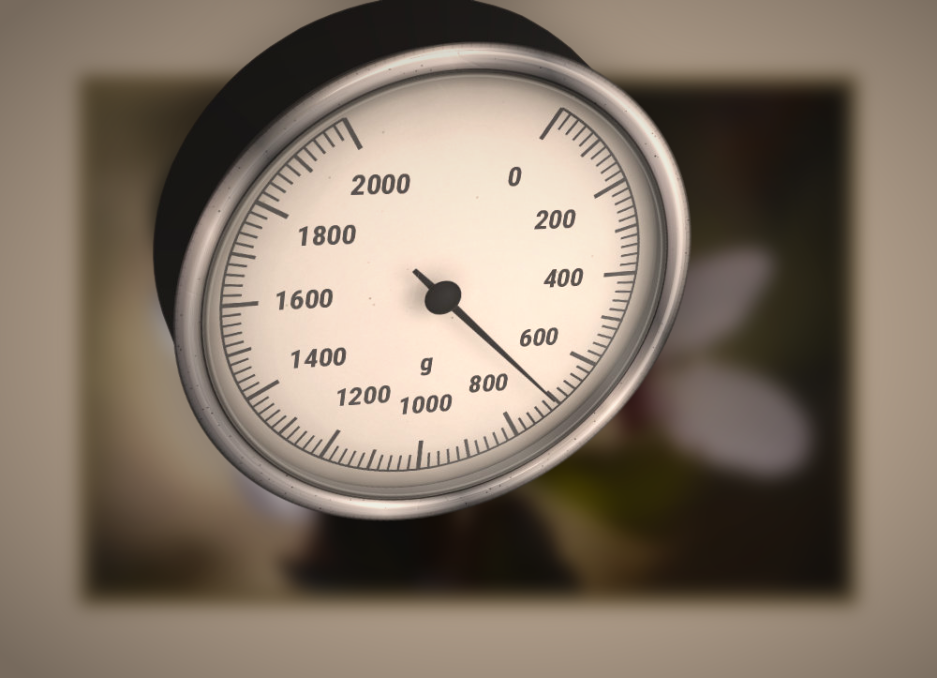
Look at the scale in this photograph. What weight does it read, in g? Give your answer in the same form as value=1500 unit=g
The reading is value=700 unit=g
